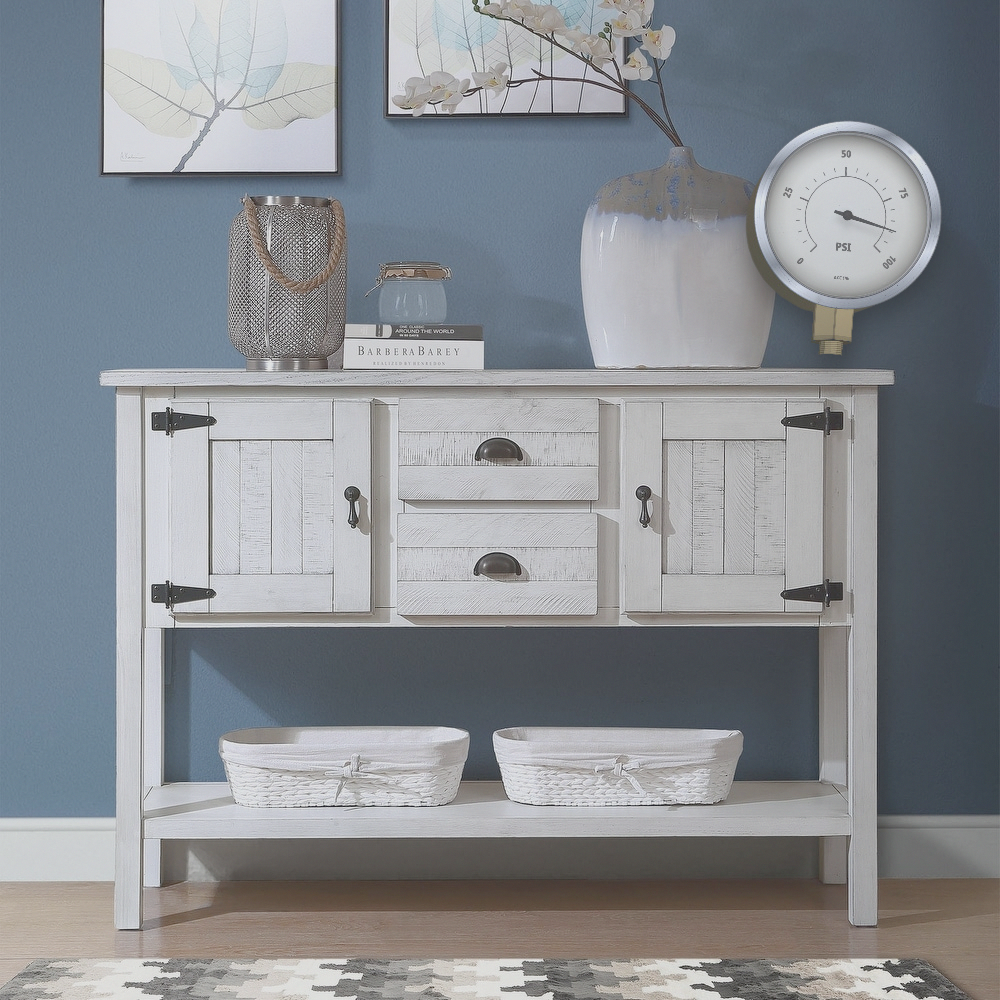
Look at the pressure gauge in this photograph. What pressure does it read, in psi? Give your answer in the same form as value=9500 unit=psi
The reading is value=90 unit=psi
